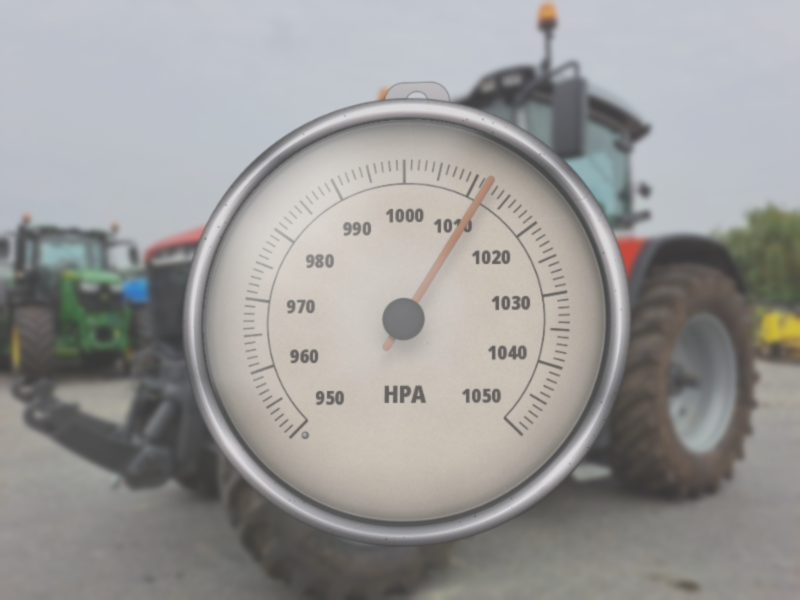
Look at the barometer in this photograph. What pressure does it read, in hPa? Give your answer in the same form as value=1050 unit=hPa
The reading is value=1012 unit=hPa
